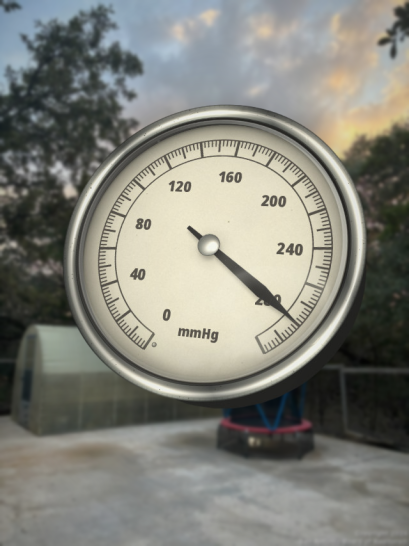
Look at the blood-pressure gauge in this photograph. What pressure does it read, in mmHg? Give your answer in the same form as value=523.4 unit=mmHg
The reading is value=280 unit=mmHg
